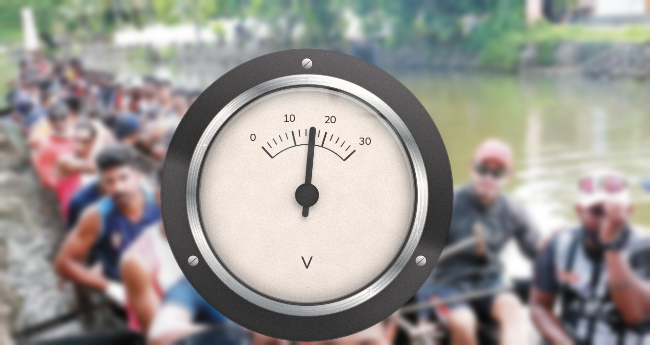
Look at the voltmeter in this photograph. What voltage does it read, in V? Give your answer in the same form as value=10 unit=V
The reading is value=16 unit=V
